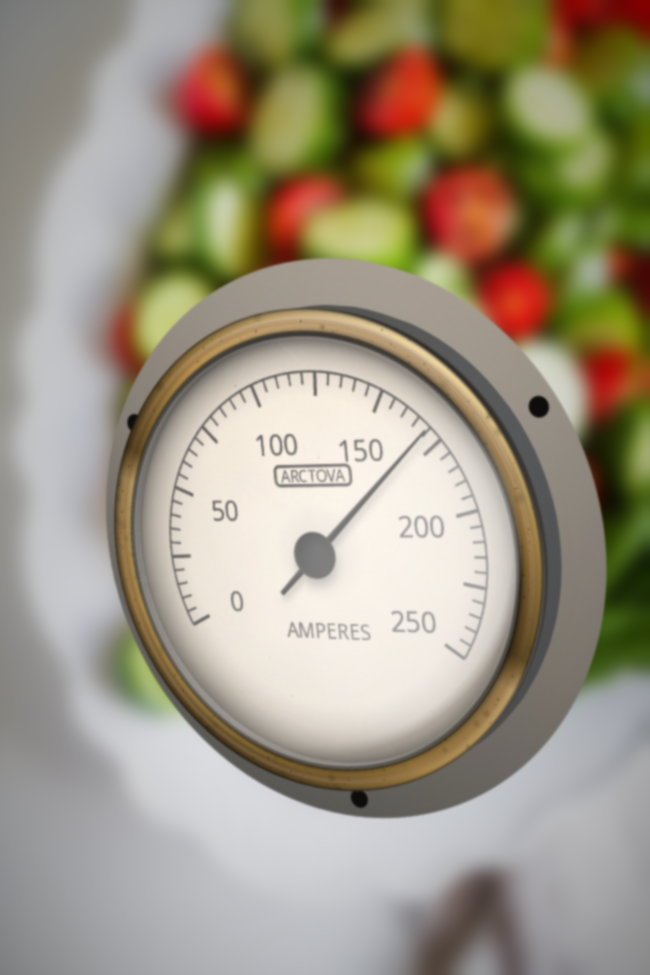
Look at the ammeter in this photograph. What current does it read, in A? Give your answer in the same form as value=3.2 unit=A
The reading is value=170 unit=A
